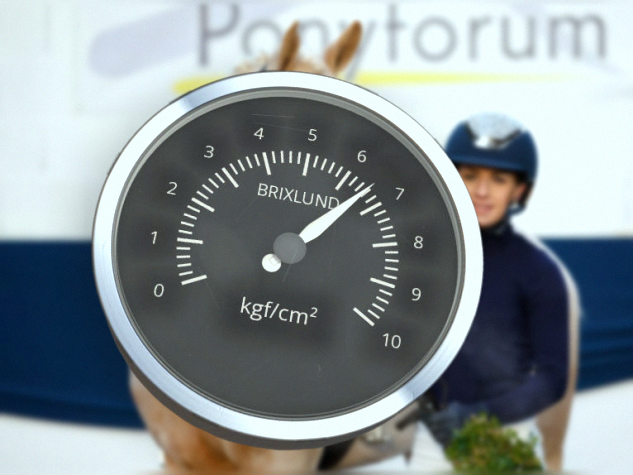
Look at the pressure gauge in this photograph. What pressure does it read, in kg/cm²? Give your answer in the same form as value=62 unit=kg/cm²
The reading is value=6.6 unit=kg/cm²
